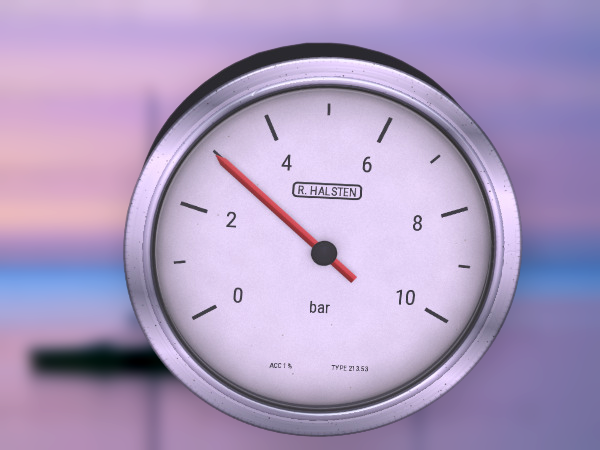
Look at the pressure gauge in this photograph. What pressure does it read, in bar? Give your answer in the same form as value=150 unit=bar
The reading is value=3 unit=bar
